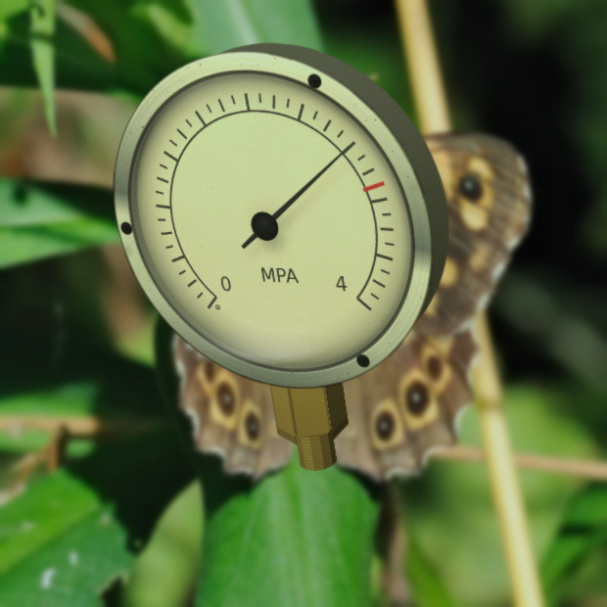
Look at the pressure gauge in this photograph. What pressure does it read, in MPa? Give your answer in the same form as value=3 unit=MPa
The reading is value=2.8 unit=MPa
